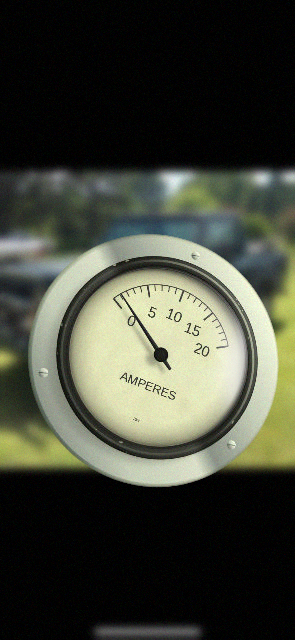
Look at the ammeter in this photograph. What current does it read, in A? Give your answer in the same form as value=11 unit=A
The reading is value=1 unit=A
